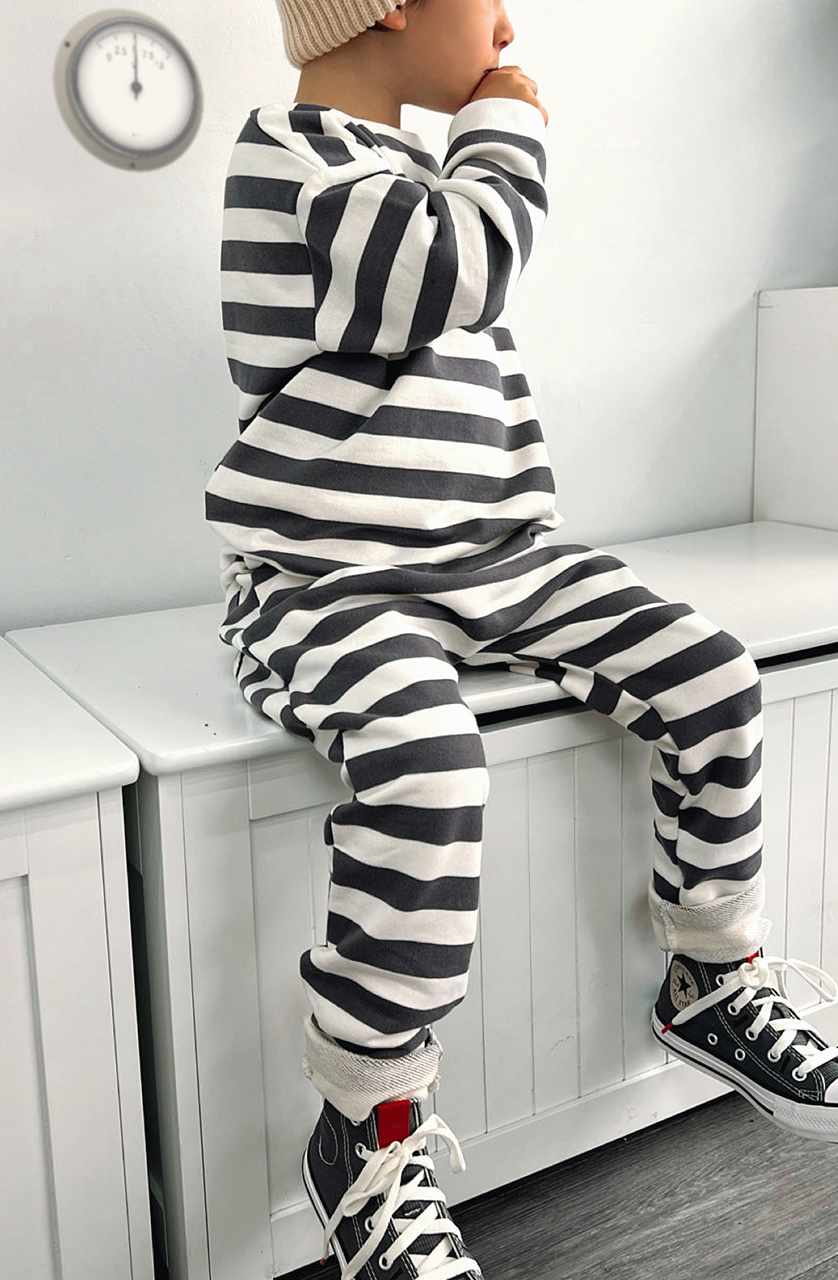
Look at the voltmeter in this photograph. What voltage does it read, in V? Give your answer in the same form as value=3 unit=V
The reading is value=5 unit=V
